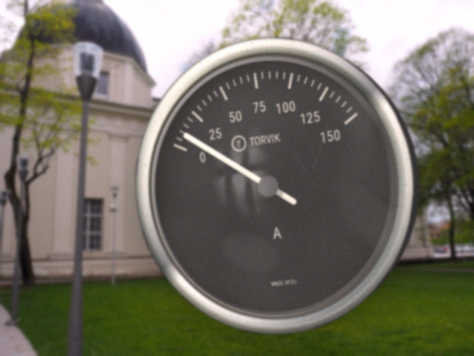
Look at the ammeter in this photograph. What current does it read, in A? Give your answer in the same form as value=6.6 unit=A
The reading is value=10 unit=A
